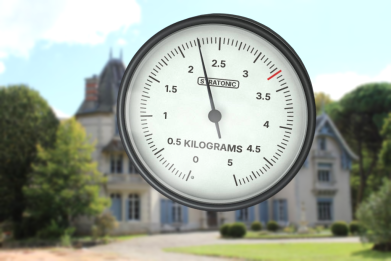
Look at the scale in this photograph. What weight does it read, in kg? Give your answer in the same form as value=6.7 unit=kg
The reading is value=2.25 unit=kg
